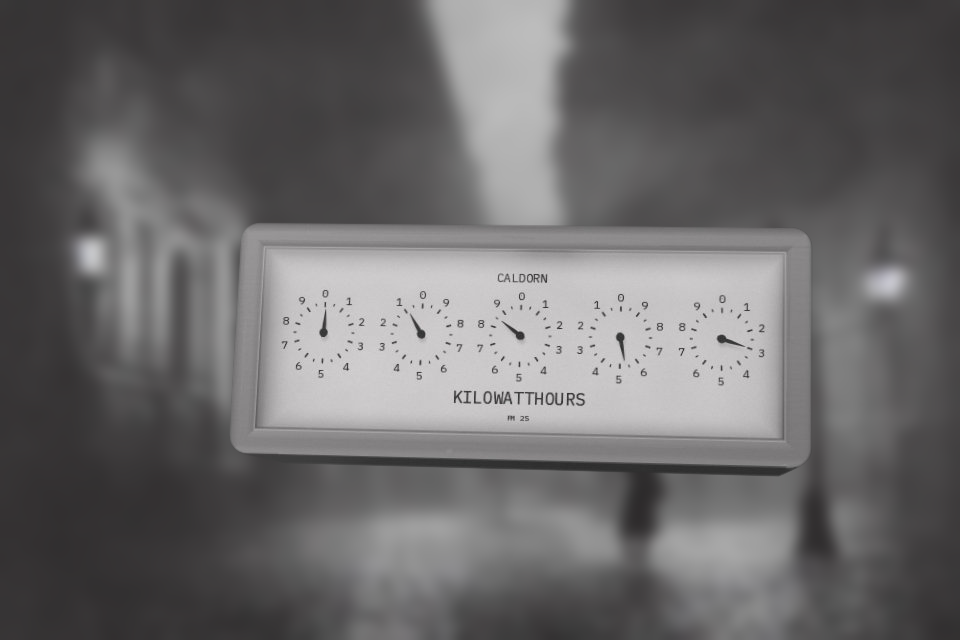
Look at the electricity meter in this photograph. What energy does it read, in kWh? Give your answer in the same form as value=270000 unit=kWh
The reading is value=853 unit=kWh
